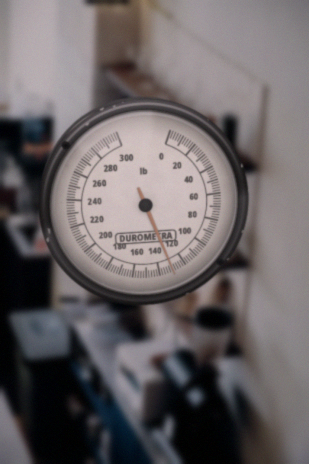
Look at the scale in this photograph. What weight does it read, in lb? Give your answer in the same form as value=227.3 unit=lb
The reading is value=130 unit=lb
